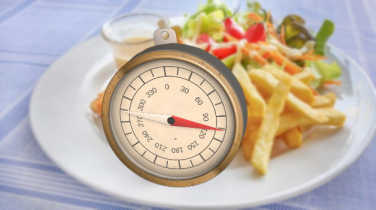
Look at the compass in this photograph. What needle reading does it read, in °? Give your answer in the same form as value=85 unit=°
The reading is value=105 unit=°
